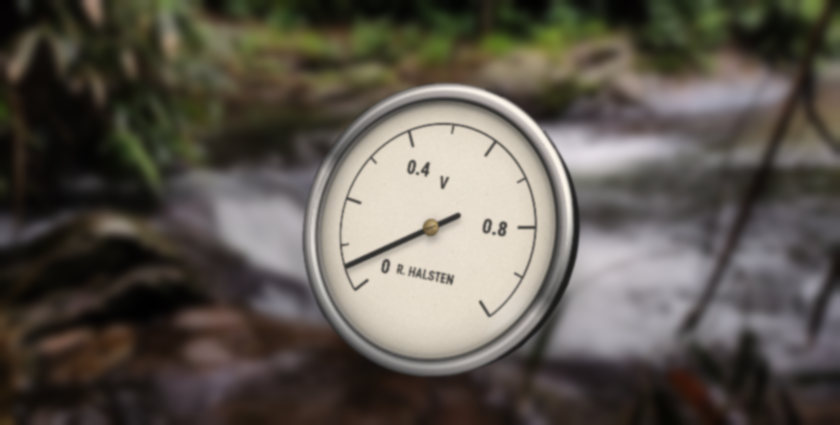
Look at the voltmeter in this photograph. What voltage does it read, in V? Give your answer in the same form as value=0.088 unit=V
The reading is value=0.05 unit=V
